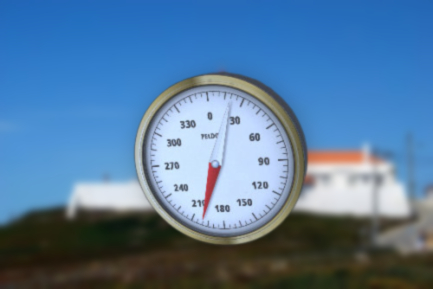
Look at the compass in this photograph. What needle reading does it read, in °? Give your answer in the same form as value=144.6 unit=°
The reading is value=200 unit=°
